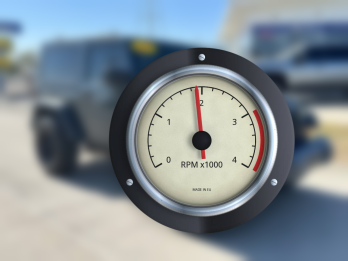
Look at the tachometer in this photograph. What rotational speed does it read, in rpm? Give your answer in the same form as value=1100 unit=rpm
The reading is value=1900 unit=rpm
